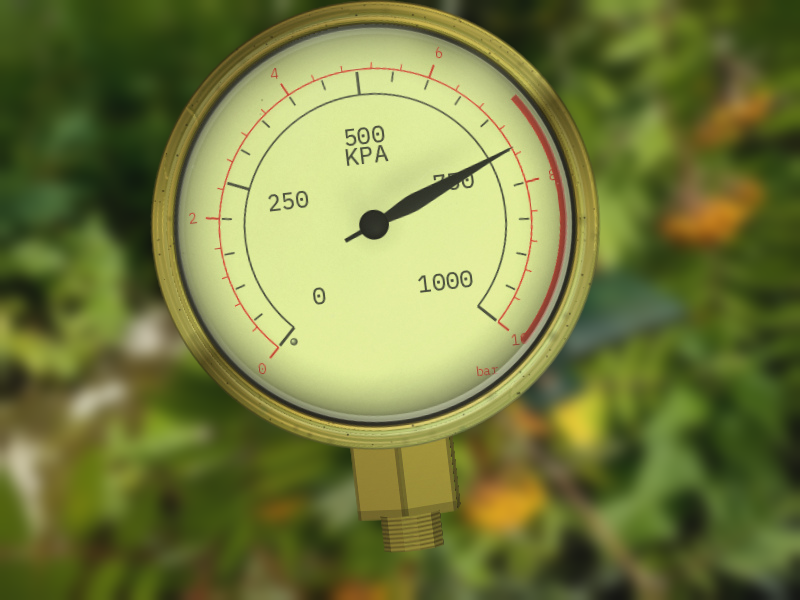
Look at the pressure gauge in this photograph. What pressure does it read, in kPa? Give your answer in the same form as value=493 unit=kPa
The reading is value=750 unit=kPa
